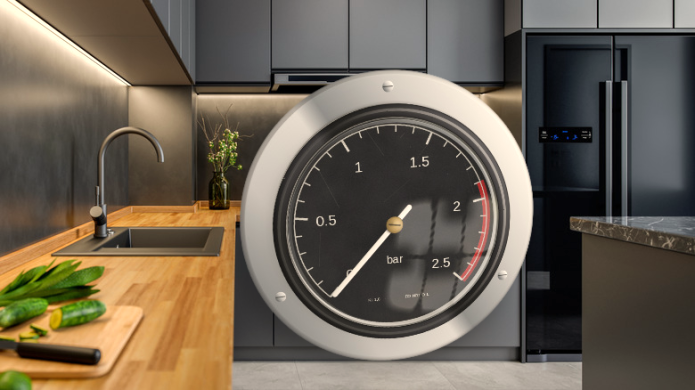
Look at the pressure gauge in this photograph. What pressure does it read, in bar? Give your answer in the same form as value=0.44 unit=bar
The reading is value=0 unit=bar
